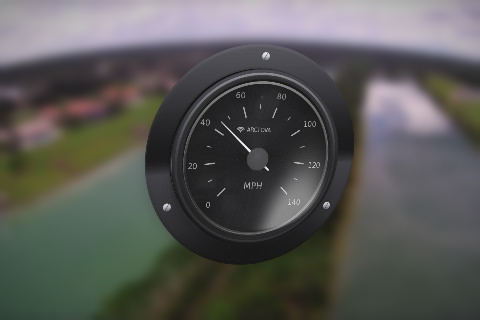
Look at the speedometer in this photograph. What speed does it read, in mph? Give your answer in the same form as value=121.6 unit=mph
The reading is value=45 unit=mph
